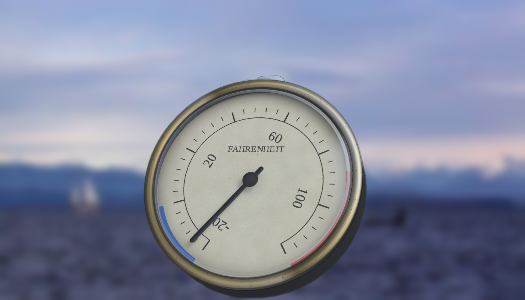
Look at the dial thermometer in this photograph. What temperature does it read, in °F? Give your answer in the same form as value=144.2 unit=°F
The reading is value=-16 unit=°F
